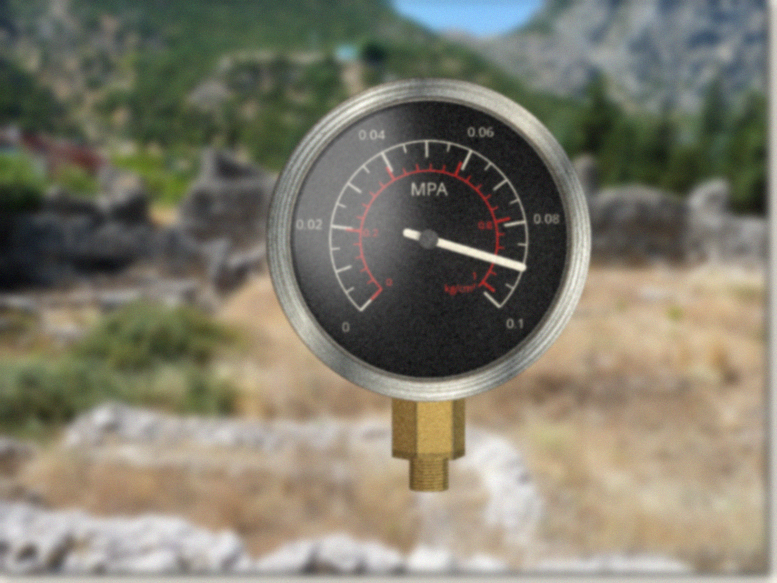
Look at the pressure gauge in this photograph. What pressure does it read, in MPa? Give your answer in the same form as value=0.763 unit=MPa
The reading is value=0.09 unit=MPa
